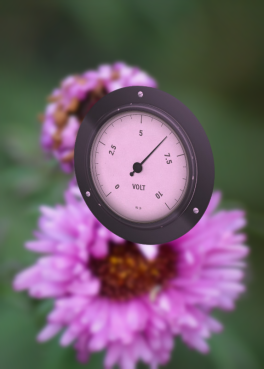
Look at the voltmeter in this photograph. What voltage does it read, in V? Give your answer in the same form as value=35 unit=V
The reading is value=6.5 unit=V
